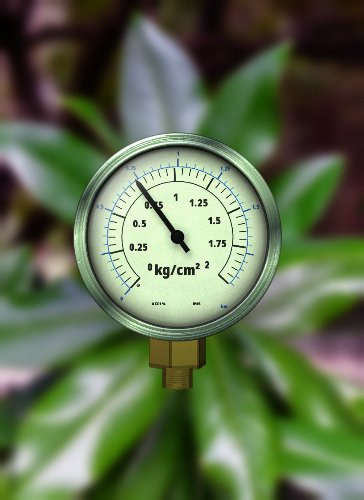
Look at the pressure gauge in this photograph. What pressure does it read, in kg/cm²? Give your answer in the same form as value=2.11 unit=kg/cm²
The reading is value=0.75 unit=kg/cm²
